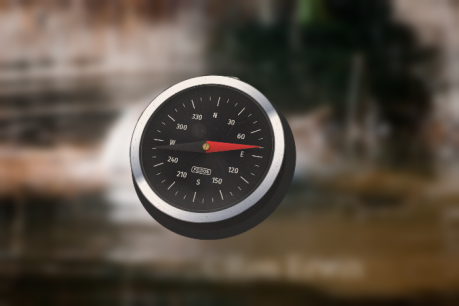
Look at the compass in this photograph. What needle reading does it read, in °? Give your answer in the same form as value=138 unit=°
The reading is value=80 unit=°
